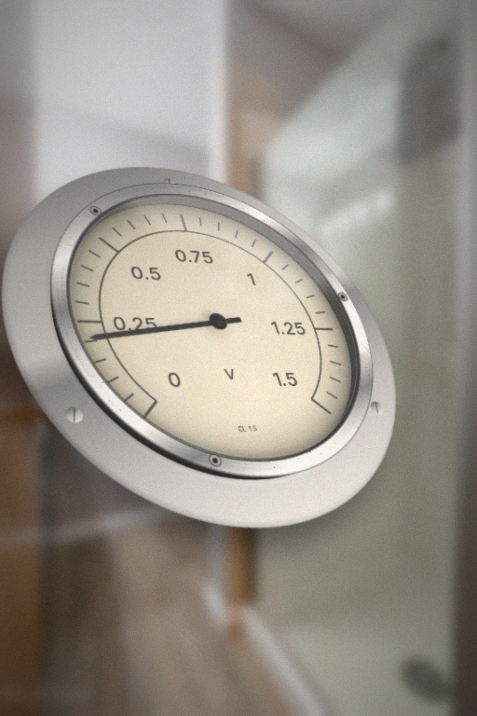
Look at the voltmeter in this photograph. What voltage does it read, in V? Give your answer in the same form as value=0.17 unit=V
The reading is value=0.2 unit=V
